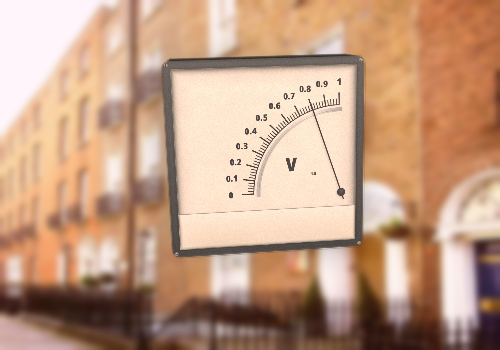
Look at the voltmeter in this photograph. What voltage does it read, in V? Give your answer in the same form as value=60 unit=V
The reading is value=0.8 unit=V
